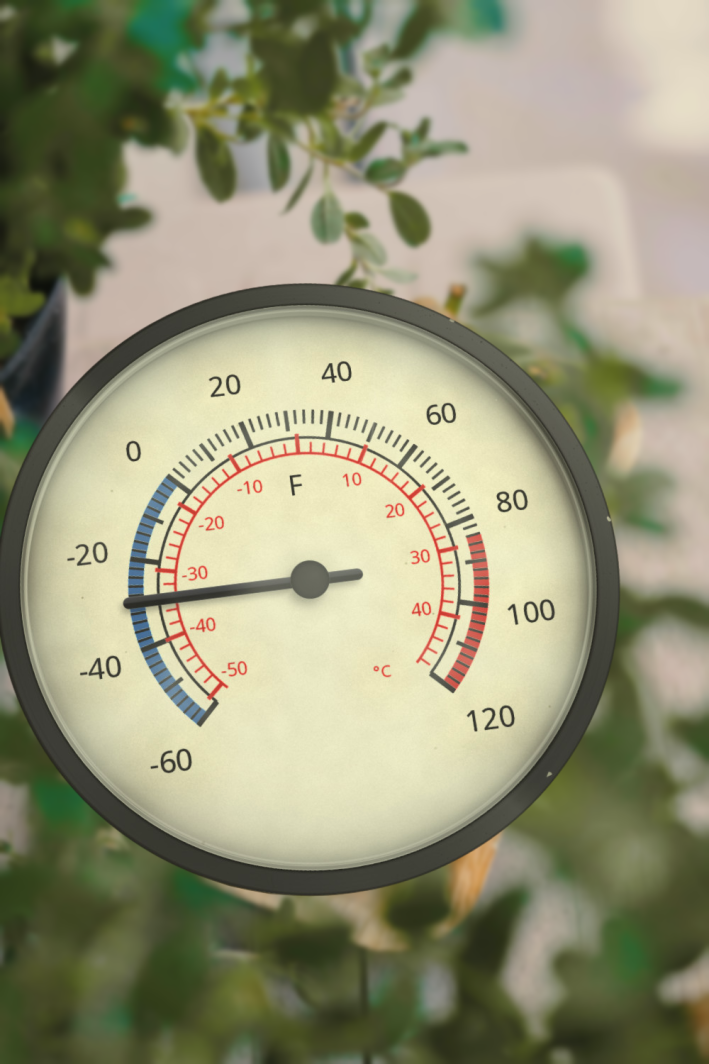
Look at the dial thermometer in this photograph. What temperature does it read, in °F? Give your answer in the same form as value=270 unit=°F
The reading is value=-30 unit=°F
